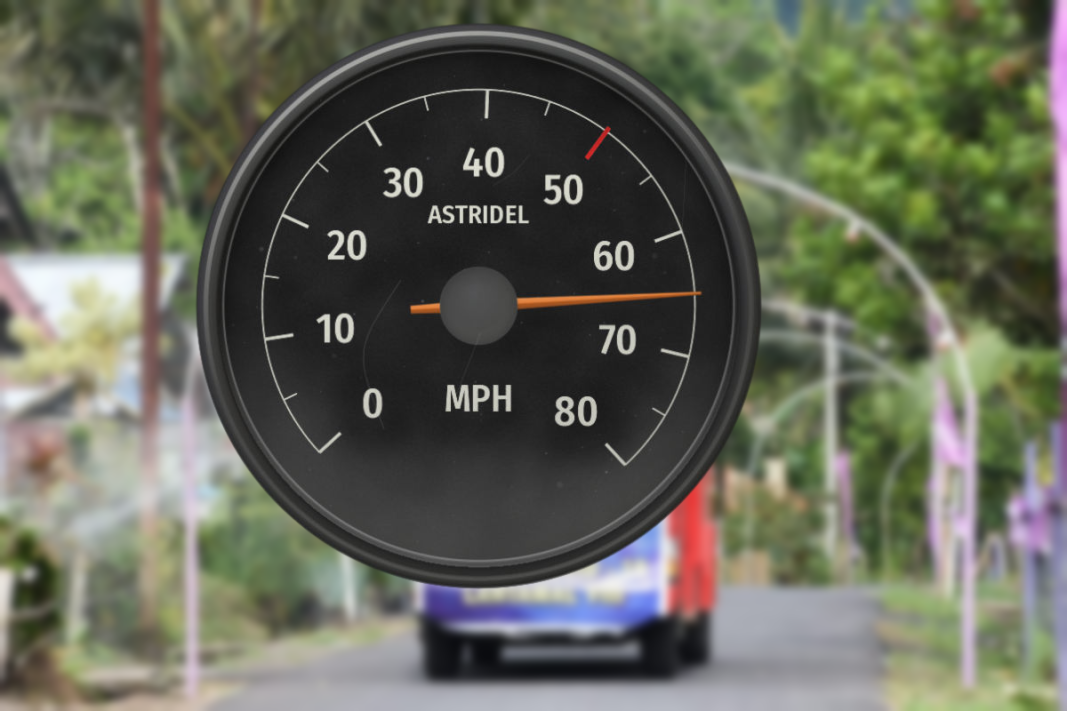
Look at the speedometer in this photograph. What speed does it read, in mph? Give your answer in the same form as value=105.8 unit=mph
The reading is value=65 unit=mph
